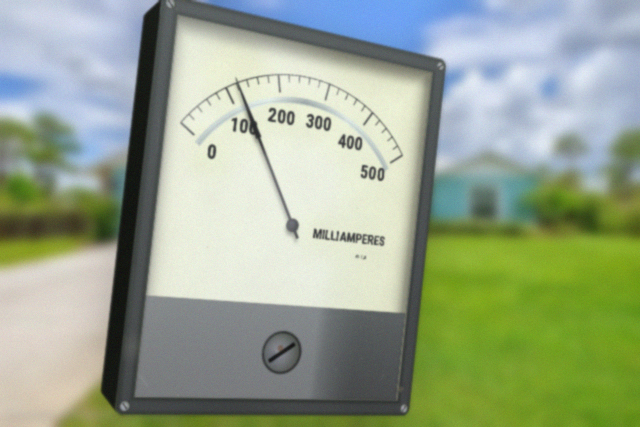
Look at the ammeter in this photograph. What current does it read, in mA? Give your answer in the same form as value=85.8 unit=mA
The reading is value=120 unit=mA
